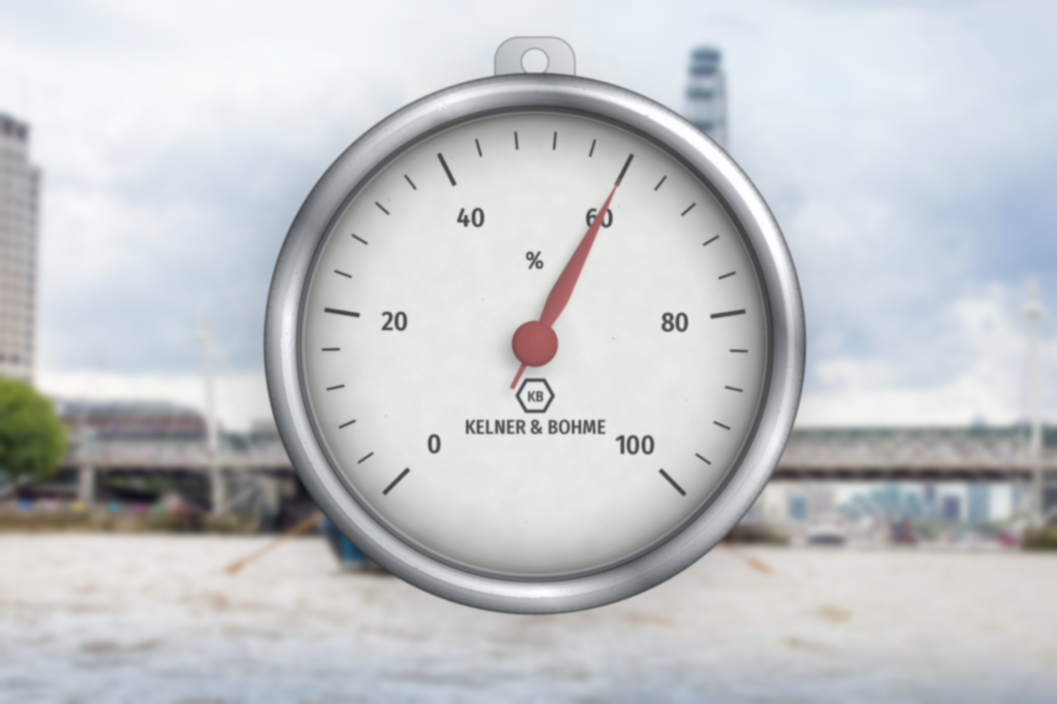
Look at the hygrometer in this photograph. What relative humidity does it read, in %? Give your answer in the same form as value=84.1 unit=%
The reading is value=60 unit=%
